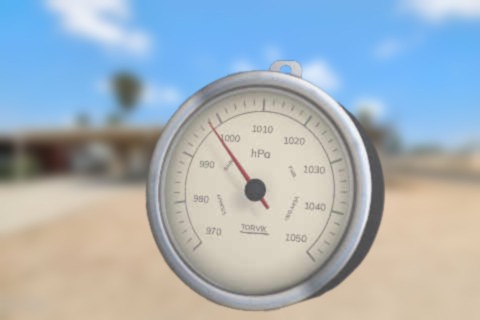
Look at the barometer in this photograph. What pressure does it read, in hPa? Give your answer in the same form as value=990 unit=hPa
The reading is value=998 unit=hPa
